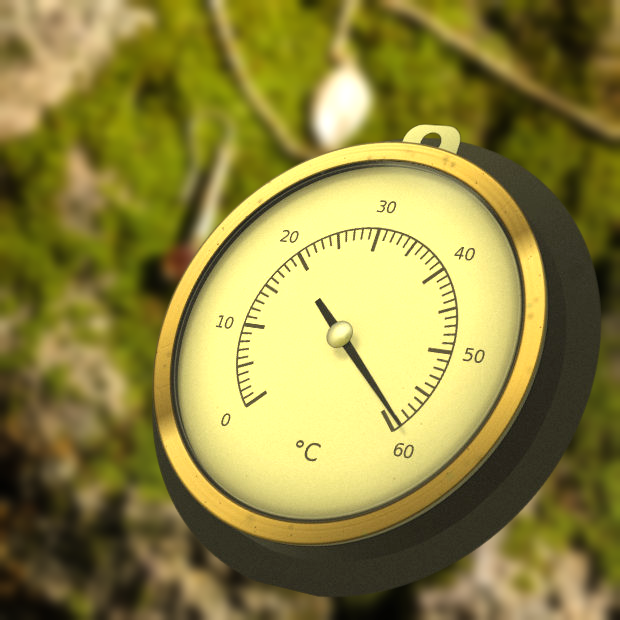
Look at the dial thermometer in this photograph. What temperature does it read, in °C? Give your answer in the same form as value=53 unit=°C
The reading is value=59 unit=°C
